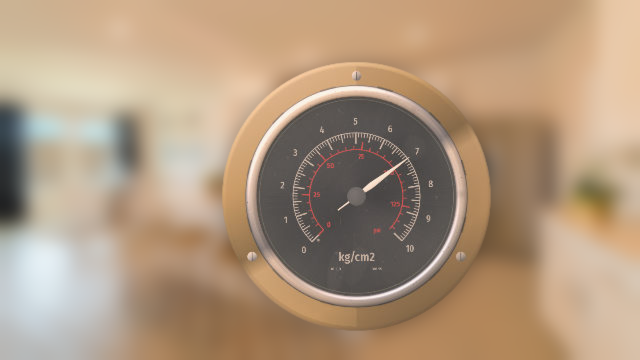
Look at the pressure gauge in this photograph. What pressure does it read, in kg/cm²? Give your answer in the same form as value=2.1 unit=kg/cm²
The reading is value=7 unit=kg/cm²
